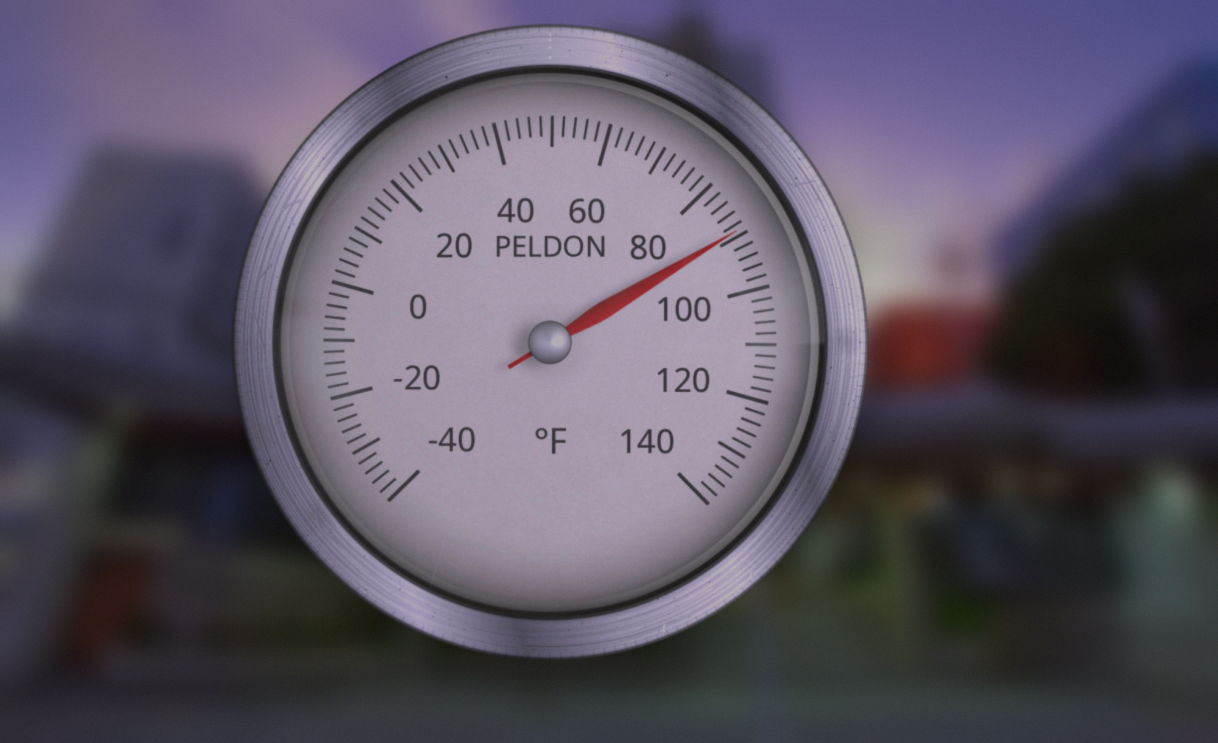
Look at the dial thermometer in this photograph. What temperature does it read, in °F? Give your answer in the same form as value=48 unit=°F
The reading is value=89 unit=°F
